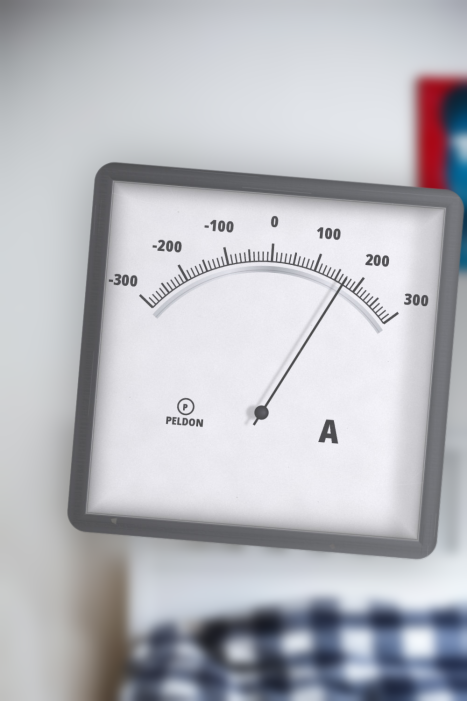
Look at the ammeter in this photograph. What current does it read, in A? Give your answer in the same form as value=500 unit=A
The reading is value=170 unit=A
